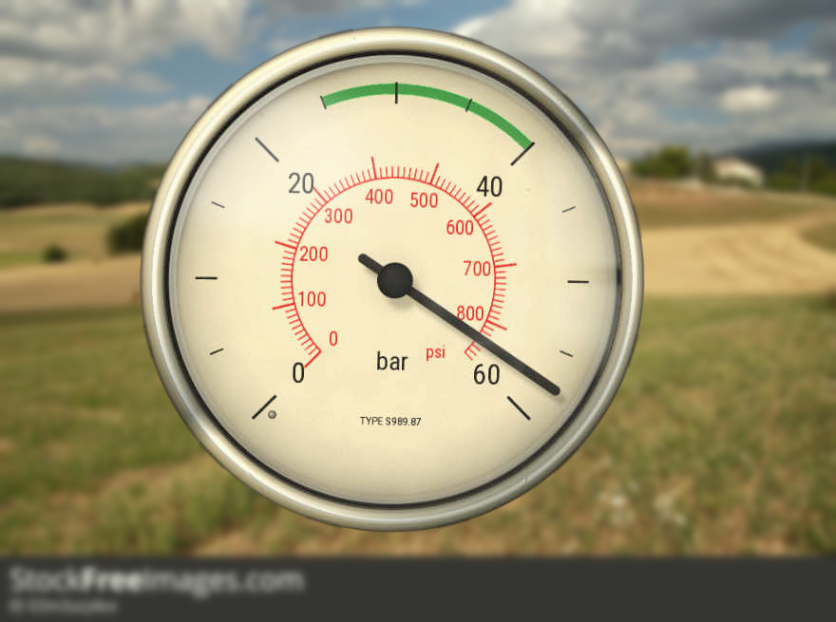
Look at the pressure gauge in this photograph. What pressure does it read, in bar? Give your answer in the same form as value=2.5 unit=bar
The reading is value=57.5 unit=bar
